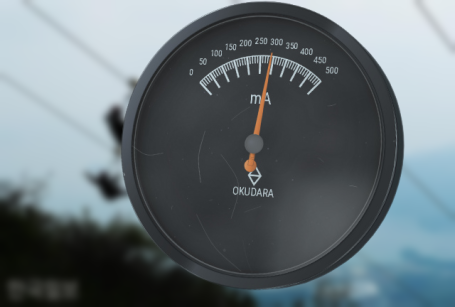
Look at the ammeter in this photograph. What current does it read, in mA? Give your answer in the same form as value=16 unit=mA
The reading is value=300 unit=mA
